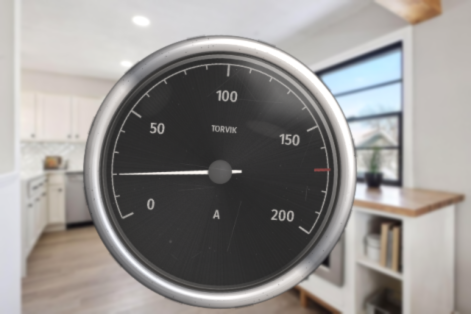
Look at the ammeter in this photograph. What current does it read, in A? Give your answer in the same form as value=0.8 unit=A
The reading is value=20 unit=A
